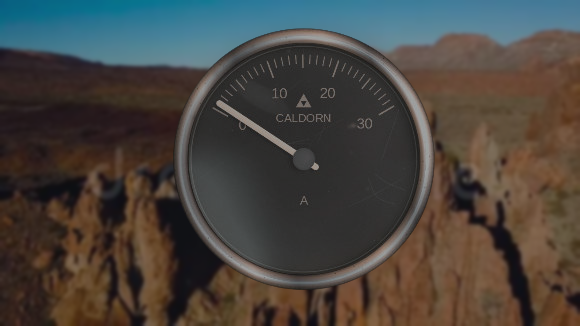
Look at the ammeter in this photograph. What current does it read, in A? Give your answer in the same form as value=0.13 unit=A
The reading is value=1 unit=A
